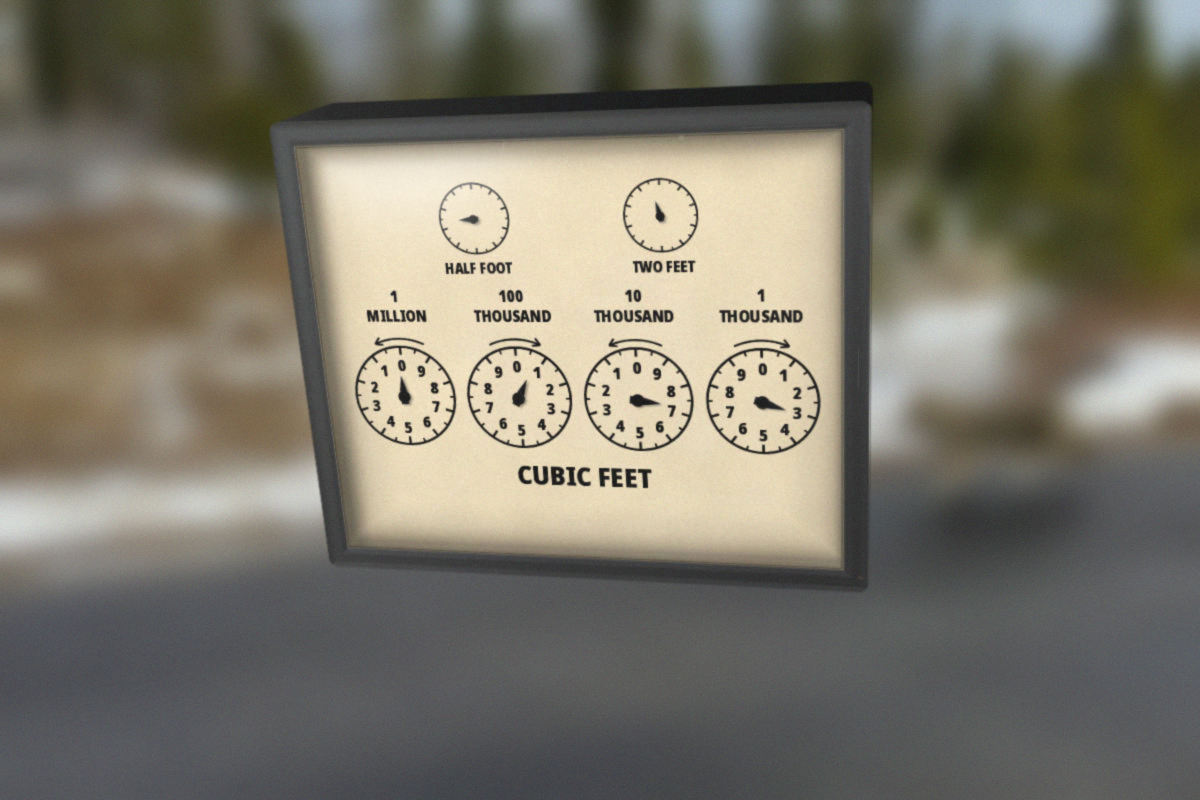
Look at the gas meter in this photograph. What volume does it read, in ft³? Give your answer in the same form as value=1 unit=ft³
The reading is value=7300 unit=ft³
